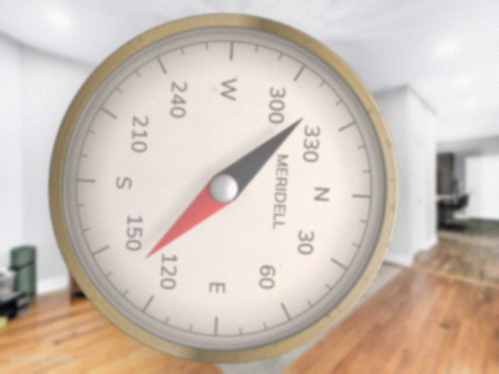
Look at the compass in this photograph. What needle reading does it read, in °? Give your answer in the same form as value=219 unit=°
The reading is value=135 unit=°
